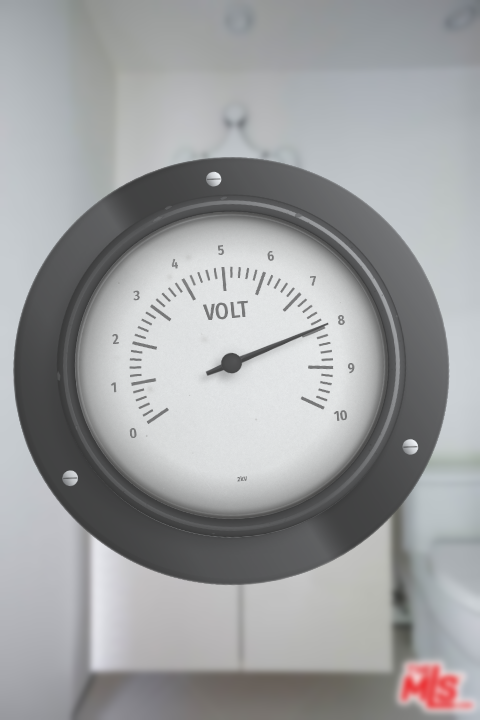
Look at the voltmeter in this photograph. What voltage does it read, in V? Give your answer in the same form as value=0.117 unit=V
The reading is value=8 unit=V
